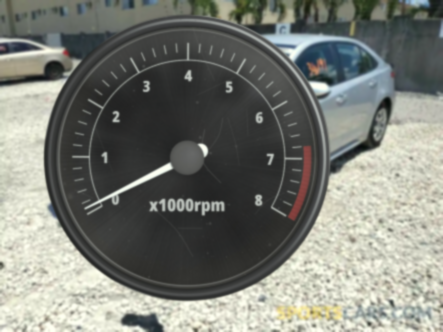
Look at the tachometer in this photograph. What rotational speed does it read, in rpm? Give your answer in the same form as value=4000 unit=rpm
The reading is value=100 unit=rpm
